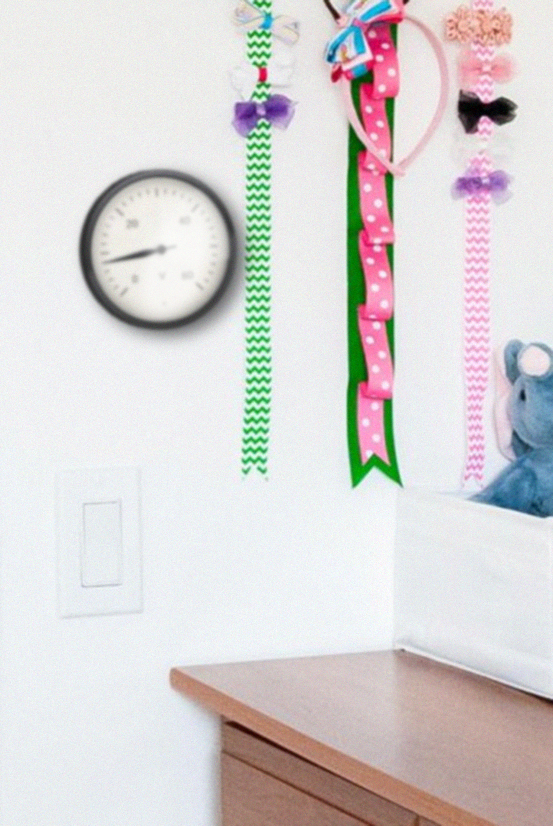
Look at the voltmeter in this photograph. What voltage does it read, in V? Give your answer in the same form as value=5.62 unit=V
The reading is value=8 unit=V
